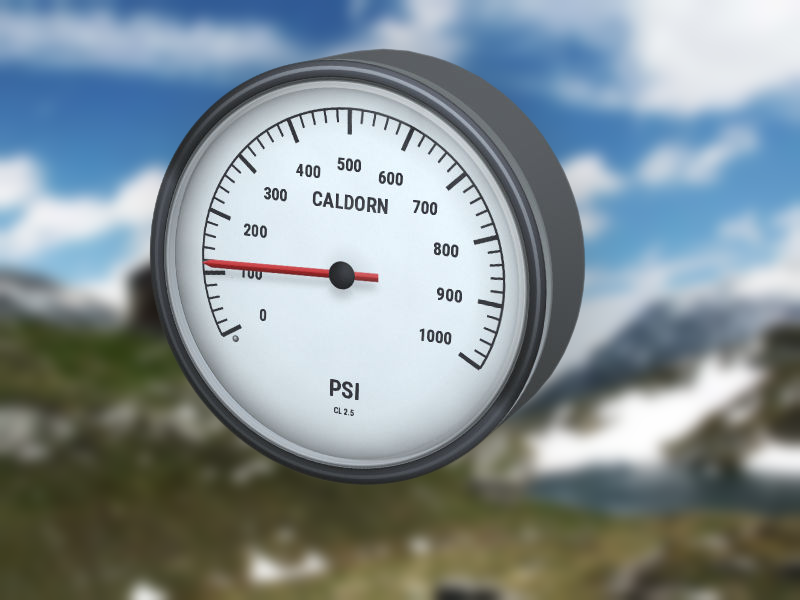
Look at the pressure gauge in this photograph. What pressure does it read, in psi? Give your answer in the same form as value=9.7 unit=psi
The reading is value=120 unit=psi
